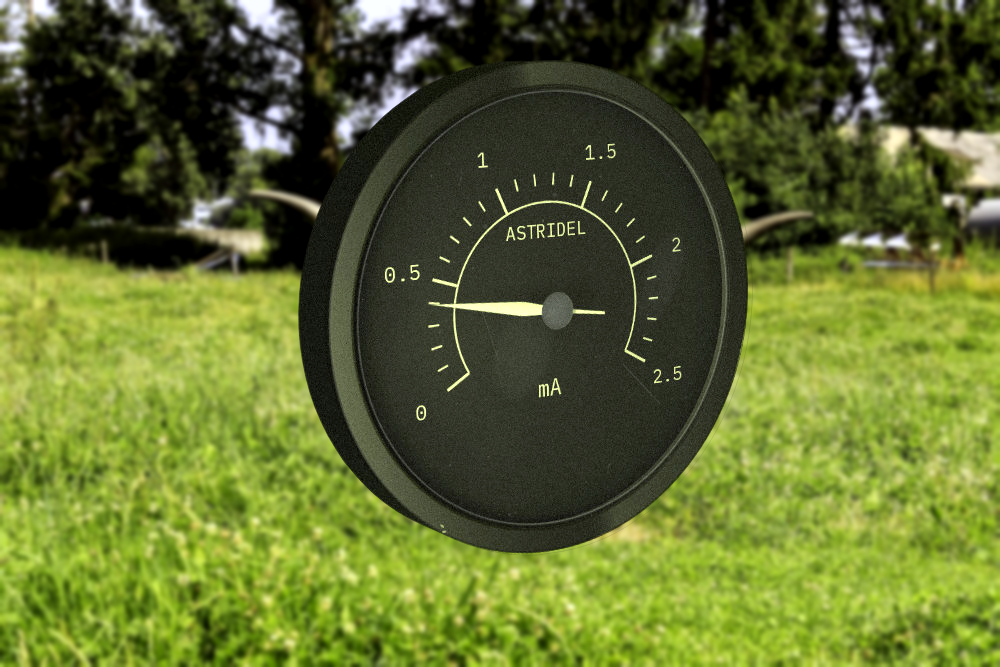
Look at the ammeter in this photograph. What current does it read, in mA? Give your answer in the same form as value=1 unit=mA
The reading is value=0.4 unit=mA
